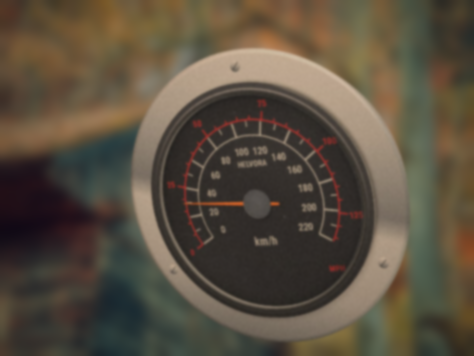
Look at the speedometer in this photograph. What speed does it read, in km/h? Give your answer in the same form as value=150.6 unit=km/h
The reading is value=30 unit=km/h
